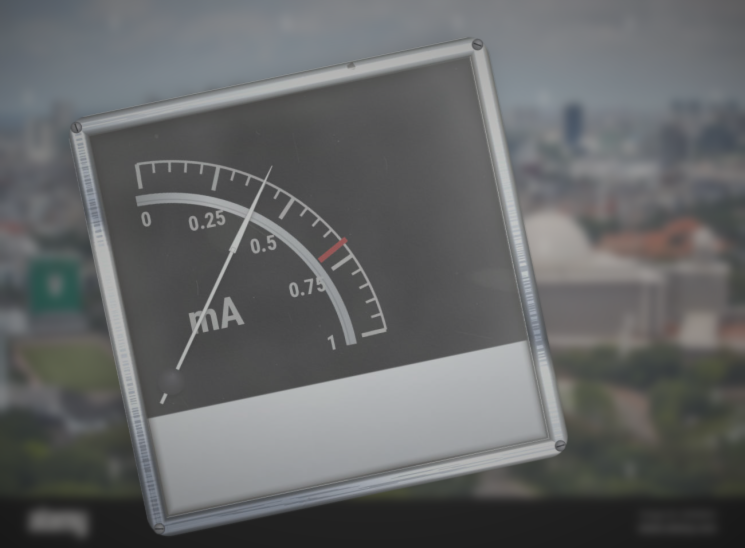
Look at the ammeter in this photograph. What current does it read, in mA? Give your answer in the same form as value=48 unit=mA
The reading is value=0.4 unit=mA
